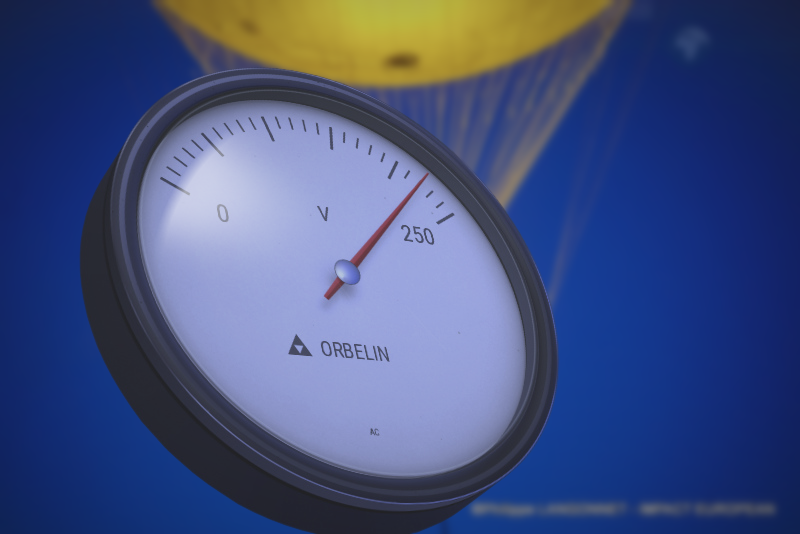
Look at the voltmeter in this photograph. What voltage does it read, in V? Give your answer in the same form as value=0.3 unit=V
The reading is value=220 unit=V
